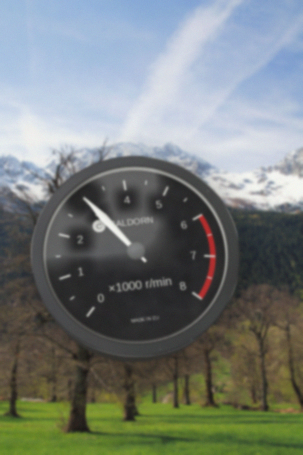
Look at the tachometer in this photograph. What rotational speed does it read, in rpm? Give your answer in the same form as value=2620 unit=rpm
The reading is value=3000 unit=rpm
